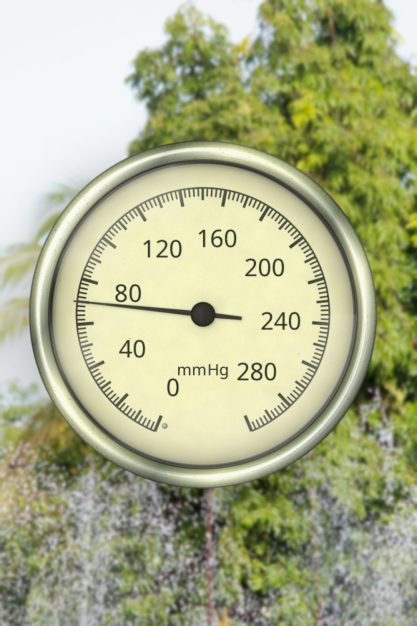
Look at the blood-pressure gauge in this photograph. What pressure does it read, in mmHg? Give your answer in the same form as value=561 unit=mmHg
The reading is value=70 unit=mmHg
